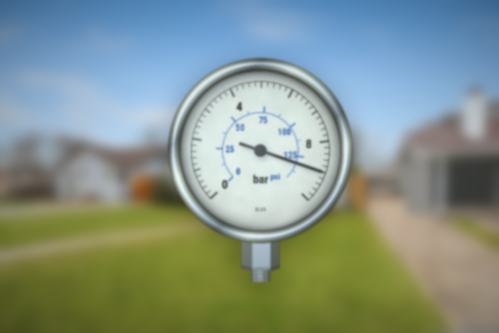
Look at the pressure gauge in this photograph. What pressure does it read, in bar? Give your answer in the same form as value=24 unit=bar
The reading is value=9 unit=bar
